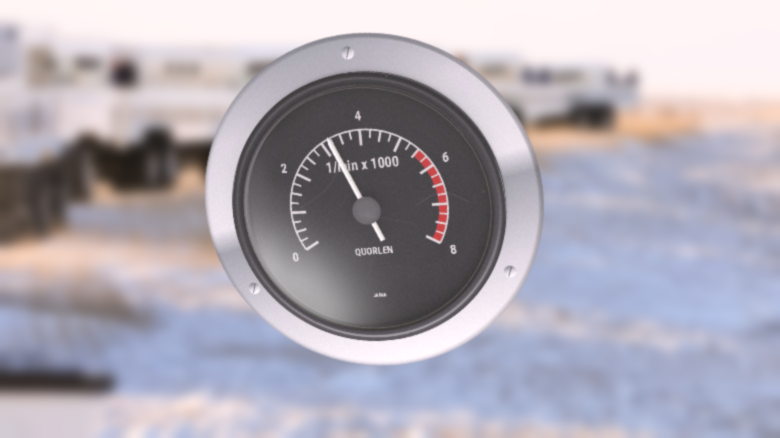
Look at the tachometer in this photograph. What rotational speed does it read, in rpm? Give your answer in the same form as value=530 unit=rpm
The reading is value=3250 unit=rpm
